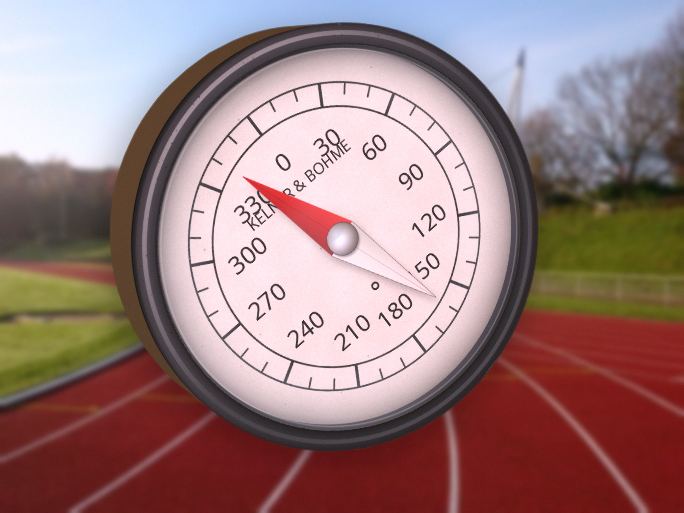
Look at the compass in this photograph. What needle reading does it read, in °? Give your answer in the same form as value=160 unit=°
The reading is value=340 unit=°
